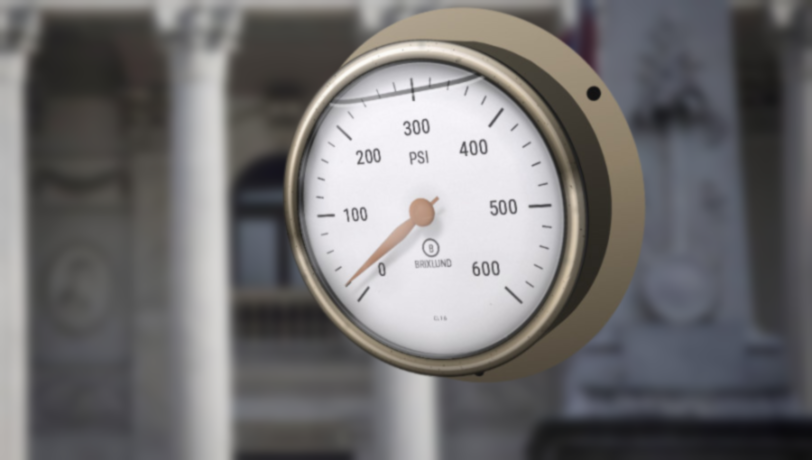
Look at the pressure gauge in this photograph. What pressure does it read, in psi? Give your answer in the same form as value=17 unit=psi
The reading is value=20 unit=psi
